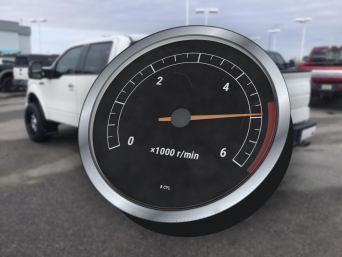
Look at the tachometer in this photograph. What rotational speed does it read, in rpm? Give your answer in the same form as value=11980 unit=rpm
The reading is value=5000 unit=rpm
